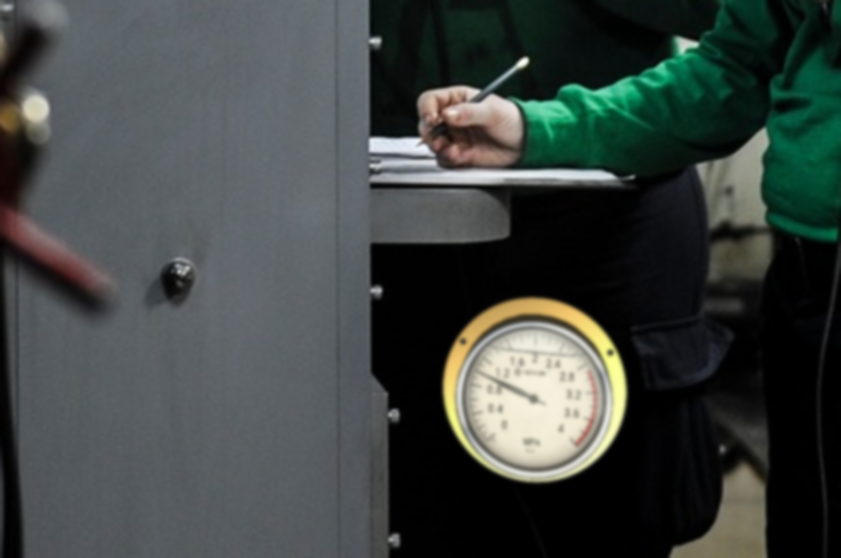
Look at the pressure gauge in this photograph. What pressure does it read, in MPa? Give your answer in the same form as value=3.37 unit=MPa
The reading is value=1 unit=MPa
